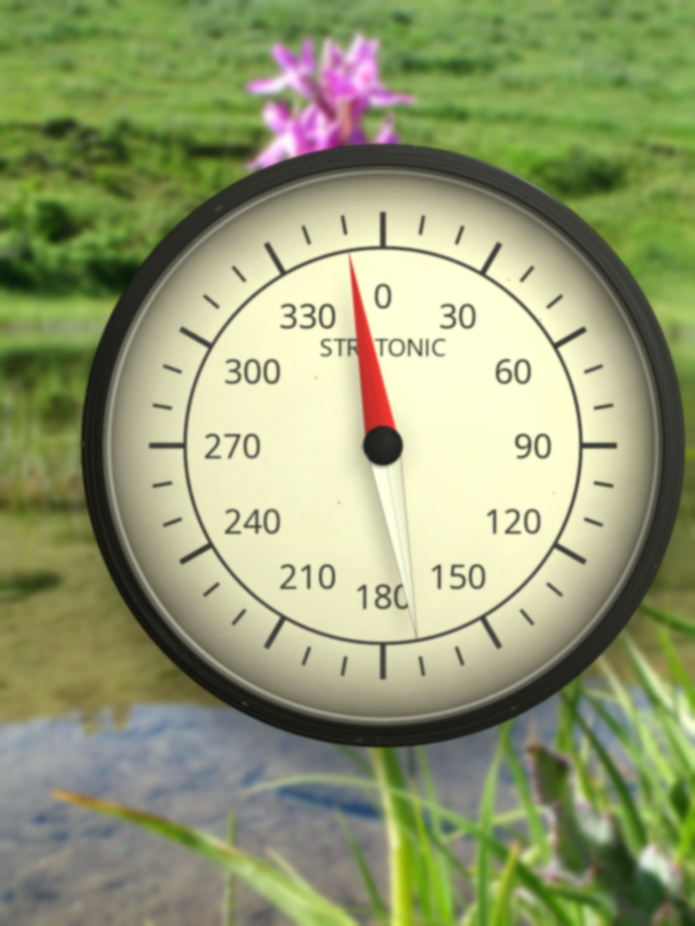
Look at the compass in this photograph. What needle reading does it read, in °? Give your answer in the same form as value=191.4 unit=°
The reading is value=350 unit=°
